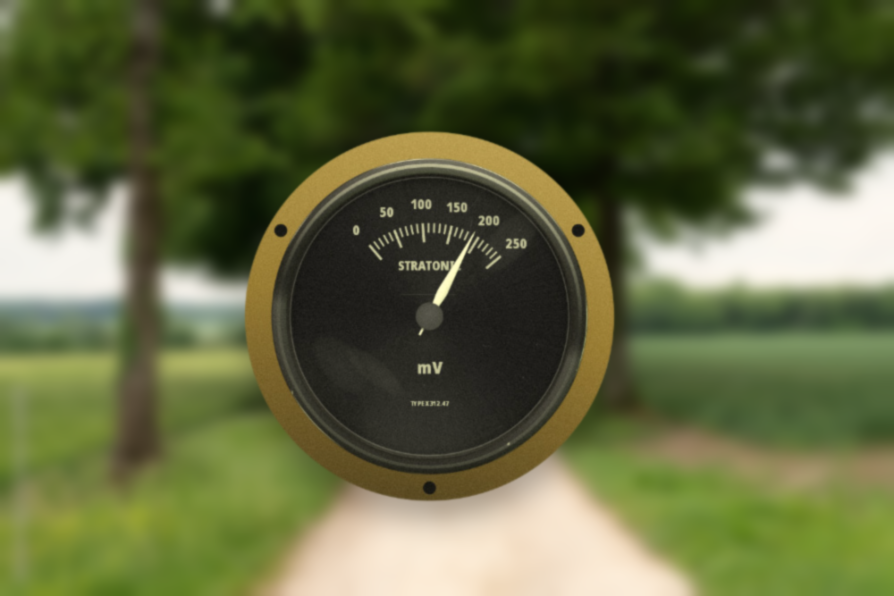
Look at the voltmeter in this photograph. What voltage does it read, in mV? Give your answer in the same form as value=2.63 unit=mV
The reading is value=190 unit=mV
